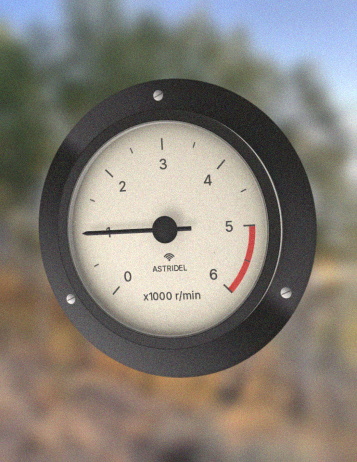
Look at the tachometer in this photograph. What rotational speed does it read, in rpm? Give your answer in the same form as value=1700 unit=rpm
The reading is value=1000 unit=rpm
